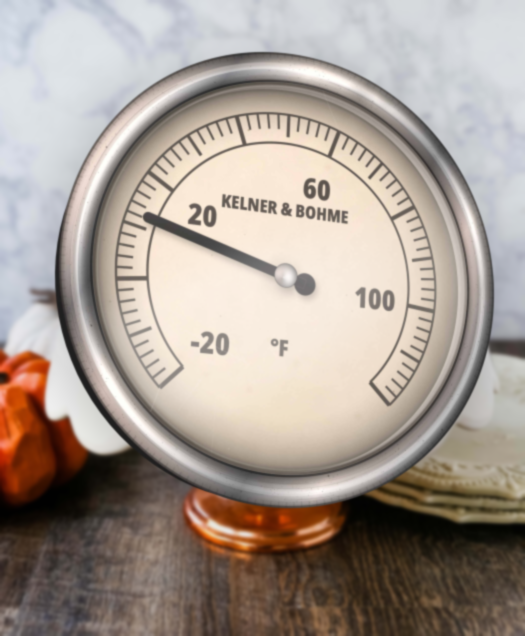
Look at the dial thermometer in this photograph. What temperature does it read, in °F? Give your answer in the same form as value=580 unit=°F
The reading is value=12 unit=°F
